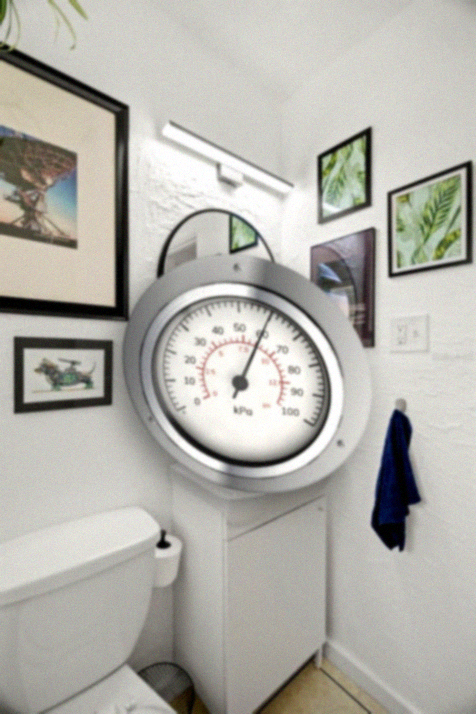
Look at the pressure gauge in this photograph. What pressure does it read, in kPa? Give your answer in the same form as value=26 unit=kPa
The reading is value=60 unit=kPa
